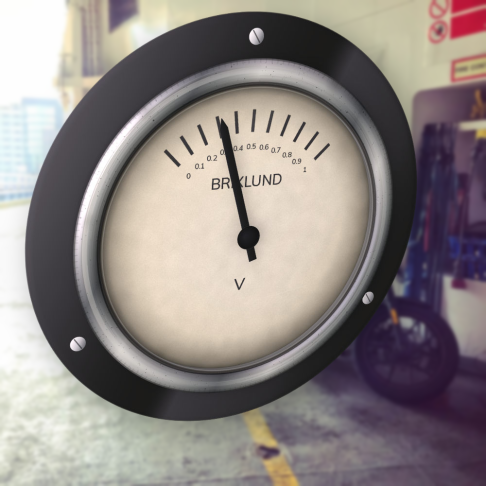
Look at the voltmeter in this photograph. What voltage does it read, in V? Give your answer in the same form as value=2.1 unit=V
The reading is value=0.3 unit=V
